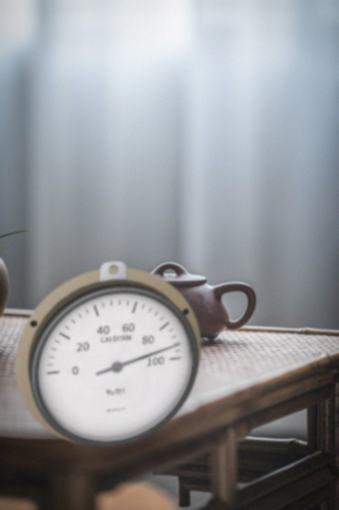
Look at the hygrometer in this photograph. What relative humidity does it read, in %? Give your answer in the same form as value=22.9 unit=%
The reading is value=92 unit=%
